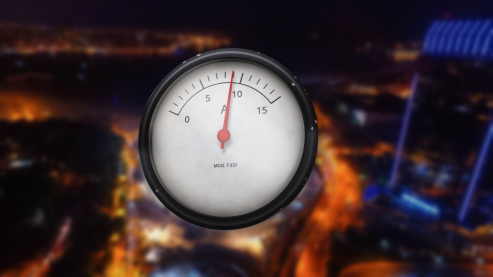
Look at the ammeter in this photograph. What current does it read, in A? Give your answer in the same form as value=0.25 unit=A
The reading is value=9 unit=A
